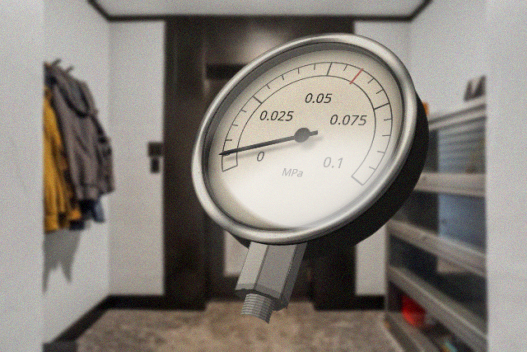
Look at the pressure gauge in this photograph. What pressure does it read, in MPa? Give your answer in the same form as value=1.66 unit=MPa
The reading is value=0.005 unit=MPa
